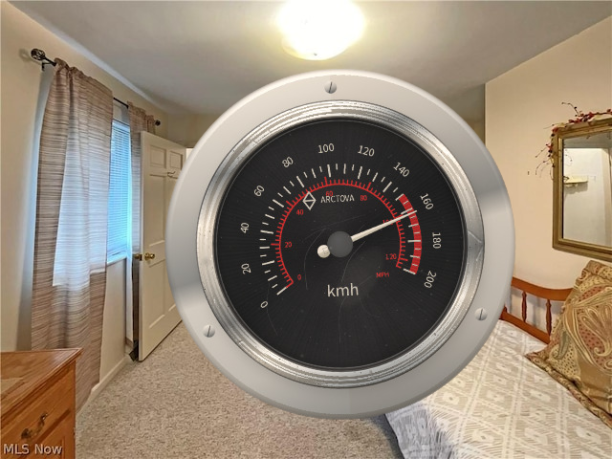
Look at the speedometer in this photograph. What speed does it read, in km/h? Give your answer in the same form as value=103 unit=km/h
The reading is value=162.5 unit=km/h
